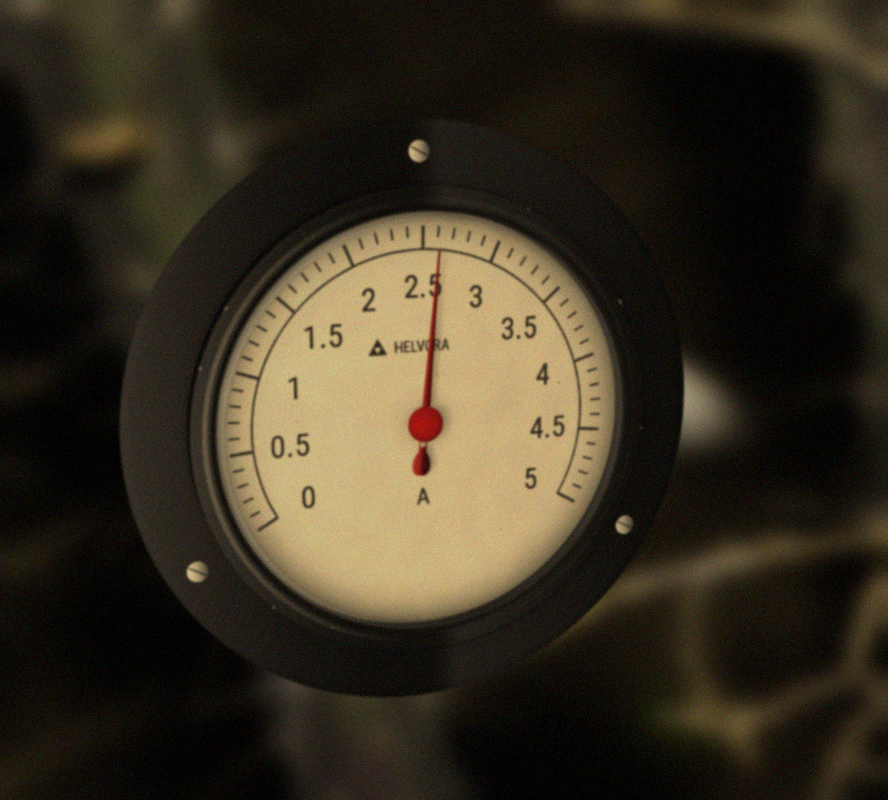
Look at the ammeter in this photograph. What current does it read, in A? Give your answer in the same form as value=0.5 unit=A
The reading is value=2.6 unit=A
